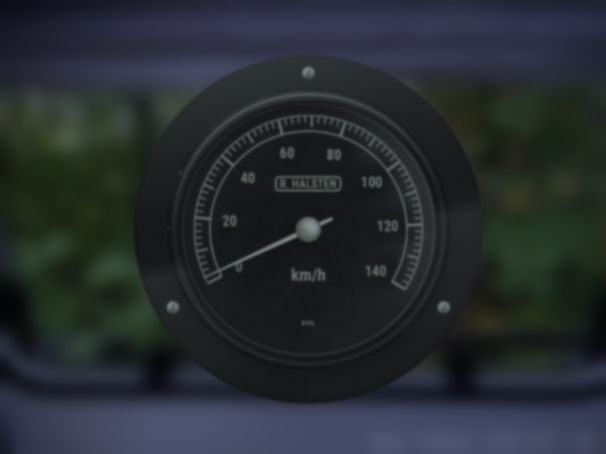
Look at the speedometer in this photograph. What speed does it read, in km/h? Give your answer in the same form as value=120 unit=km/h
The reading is value=2 unit=km/h
